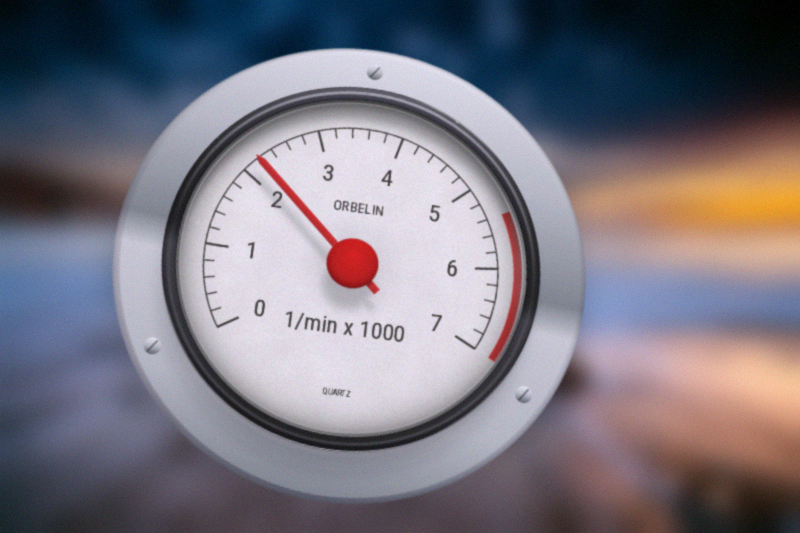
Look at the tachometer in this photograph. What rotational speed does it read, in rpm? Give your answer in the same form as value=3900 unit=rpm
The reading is value=2200 unit=rpm
